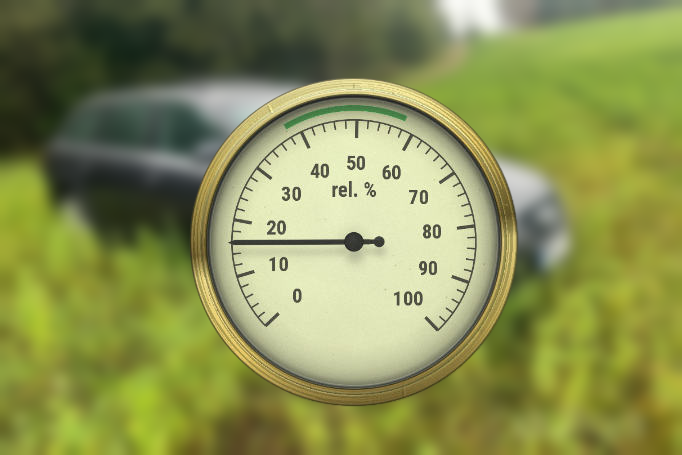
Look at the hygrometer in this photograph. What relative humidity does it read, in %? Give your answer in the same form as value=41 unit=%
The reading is value=16 unit=%
